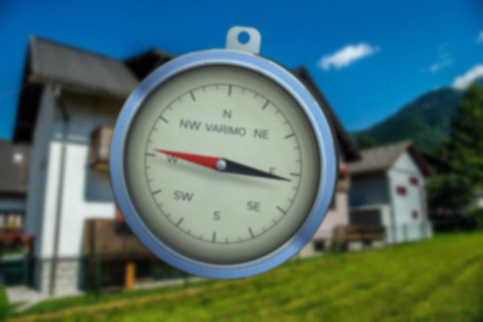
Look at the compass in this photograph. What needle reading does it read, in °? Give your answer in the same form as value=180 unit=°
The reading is value=275 unit=°
